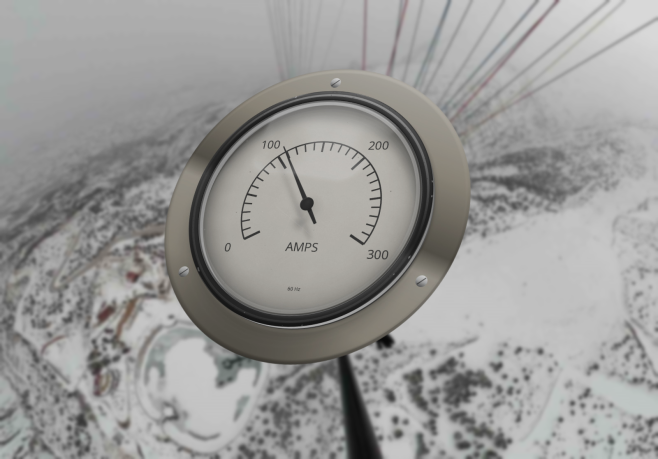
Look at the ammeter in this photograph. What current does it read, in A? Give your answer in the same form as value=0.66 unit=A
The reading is value=110 unit=A
